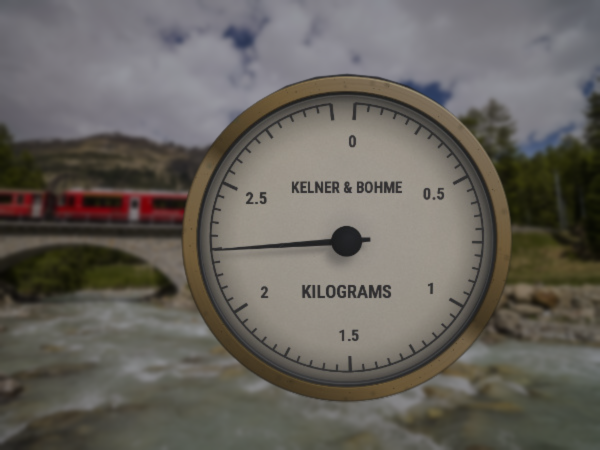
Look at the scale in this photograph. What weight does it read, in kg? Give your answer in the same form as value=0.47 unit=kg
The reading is value=2.25 unit=kg
